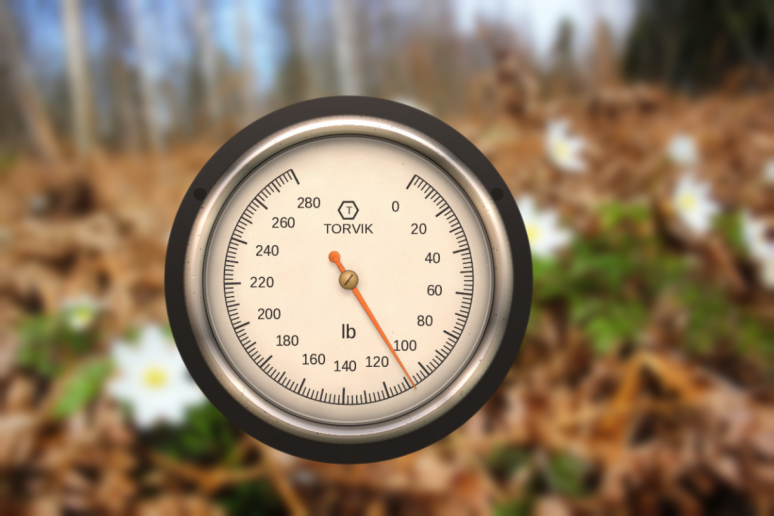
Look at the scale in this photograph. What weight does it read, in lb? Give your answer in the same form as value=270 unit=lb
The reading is value=108 unit=lb
